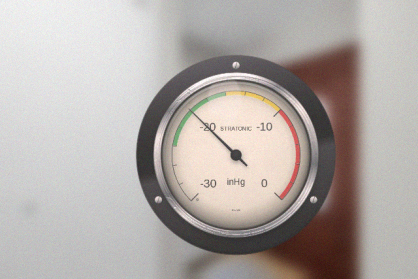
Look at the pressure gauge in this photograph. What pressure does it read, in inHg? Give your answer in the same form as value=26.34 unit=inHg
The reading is value=-20 unit=inHg
